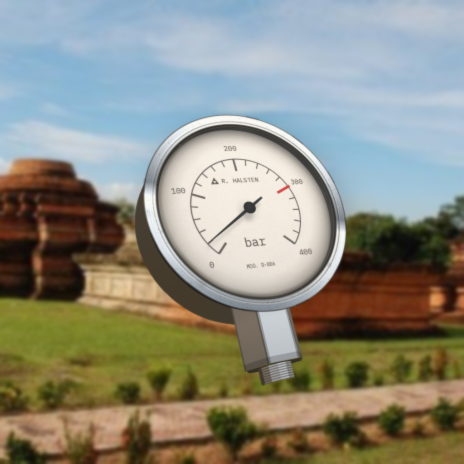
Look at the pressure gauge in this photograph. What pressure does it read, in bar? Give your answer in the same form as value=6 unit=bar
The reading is value=20 unit=bar
